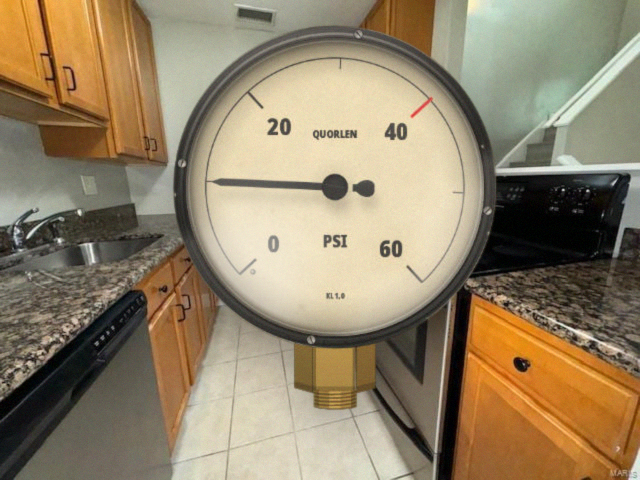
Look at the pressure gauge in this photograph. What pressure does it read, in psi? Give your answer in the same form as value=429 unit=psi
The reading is value=10 unit=psi
